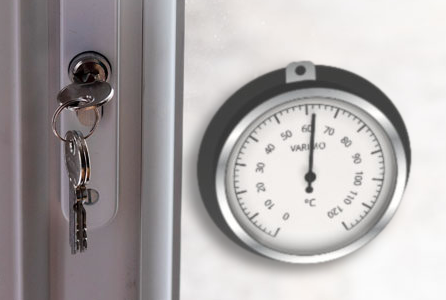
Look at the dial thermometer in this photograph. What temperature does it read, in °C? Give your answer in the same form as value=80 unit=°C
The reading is value=62 unit=°C
